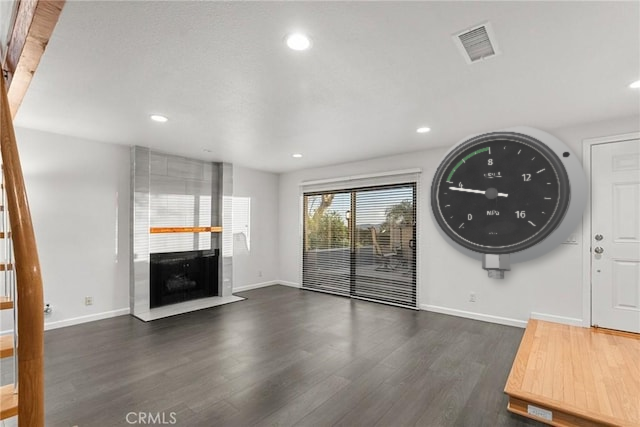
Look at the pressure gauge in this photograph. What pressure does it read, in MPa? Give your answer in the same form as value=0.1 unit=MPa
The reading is value=3.5 unit=MPa
